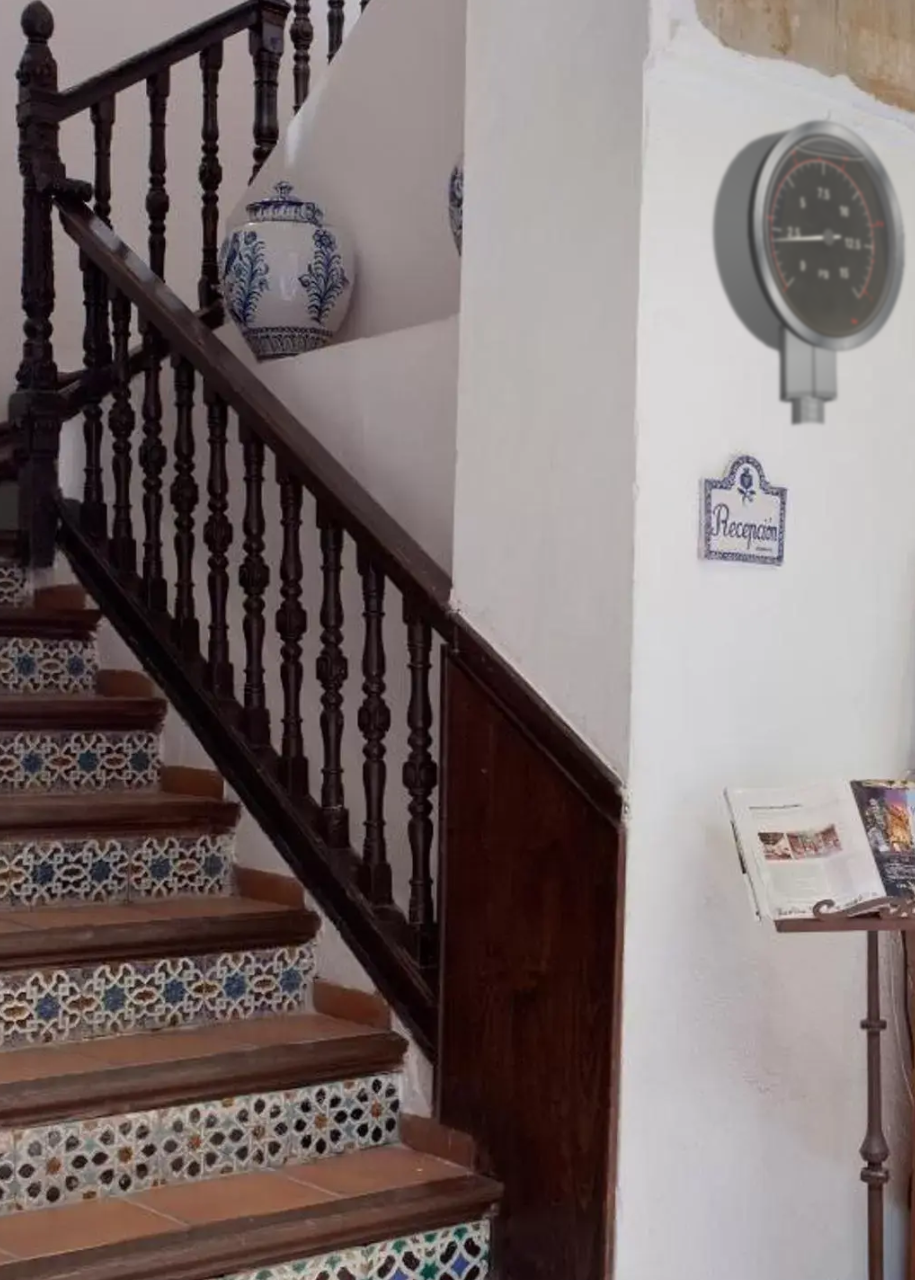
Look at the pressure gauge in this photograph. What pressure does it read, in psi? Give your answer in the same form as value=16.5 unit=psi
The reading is value=2 unit=psi
